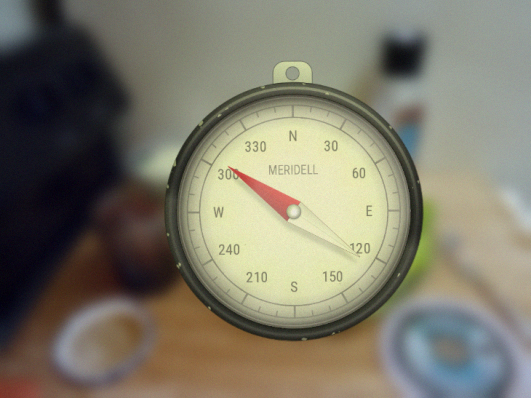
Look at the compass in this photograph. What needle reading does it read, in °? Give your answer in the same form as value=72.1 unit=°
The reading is value=305 unit=°
